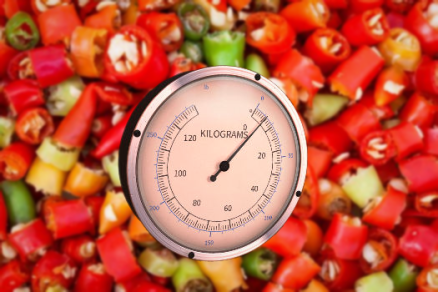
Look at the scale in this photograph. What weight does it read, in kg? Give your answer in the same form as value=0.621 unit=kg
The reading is value=5 unit=kg
